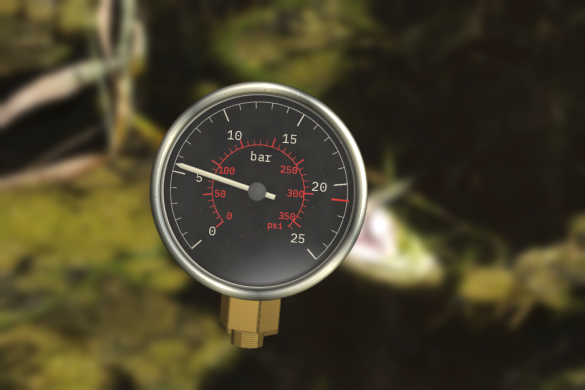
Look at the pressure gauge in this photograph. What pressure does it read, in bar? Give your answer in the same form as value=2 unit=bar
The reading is value=5.5 unit=bar
